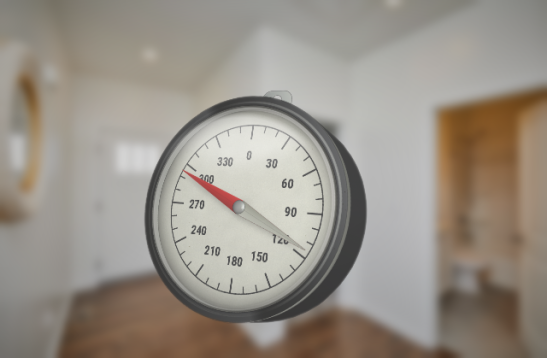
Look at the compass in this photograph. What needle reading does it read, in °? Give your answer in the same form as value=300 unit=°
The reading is value=295 unit=°
